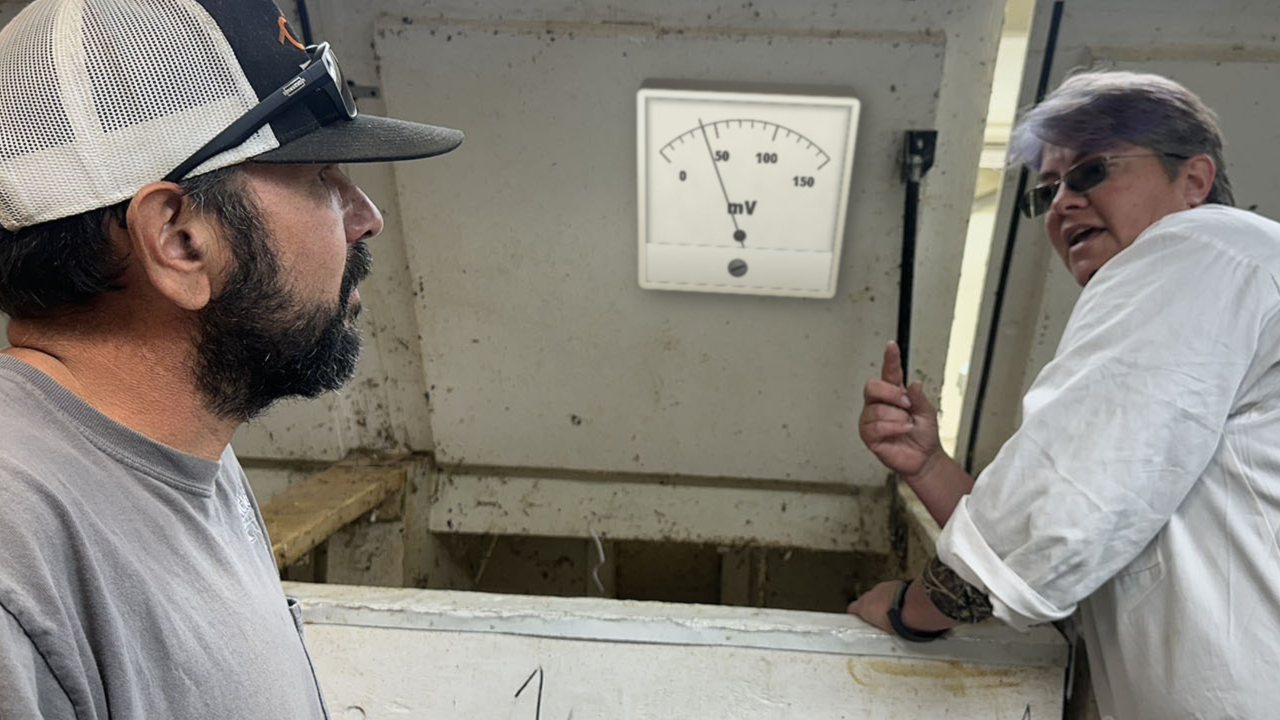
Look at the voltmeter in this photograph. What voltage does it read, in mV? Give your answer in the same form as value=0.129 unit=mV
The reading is value=40 unit=mV
